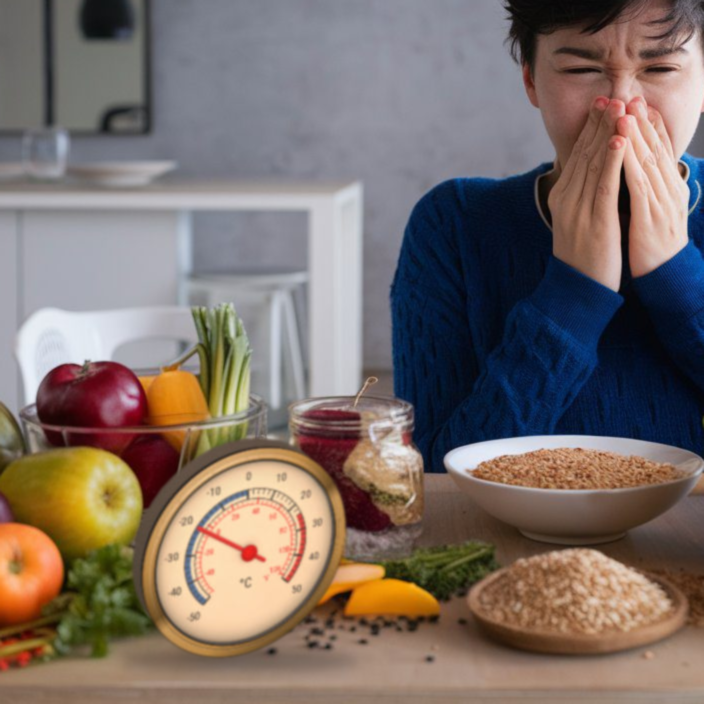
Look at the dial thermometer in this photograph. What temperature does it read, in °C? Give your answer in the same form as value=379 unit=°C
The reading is value=-20 unit=°C
